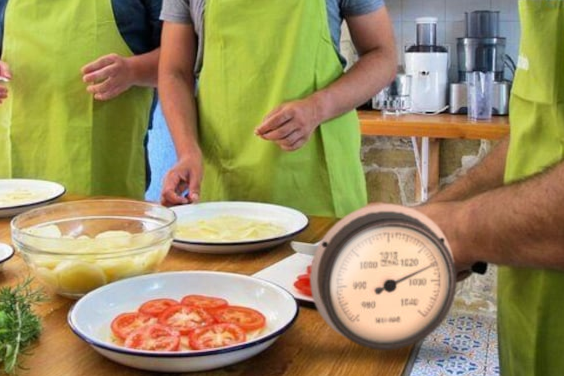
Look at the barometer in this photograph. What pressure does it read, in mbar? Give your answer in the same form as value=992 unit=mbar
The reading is value=1025 unit=mbar
